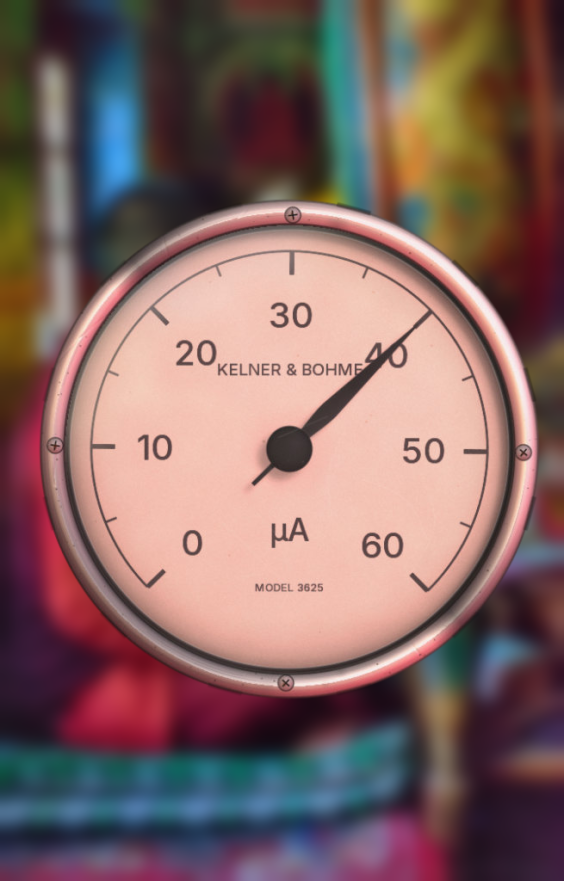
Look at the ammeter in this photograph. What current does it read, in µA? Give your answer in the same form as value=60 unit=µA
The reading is value=40 unit=µA
